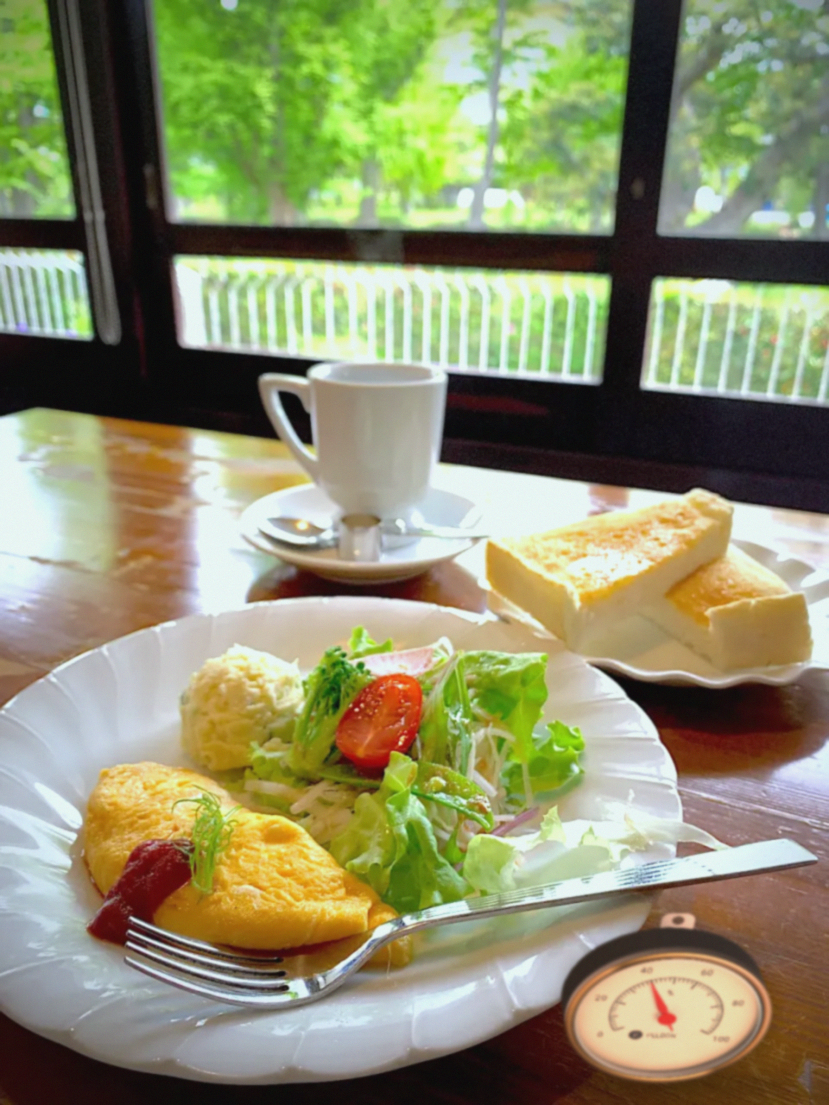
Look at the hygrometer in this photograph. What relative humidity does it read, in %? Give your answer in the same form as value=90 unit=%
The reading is value=40 unit=%
